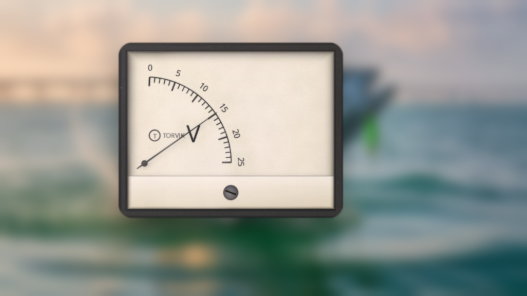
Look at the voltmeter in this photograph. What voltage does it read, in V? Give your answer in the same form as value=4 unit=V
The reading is value=15 unit=V
